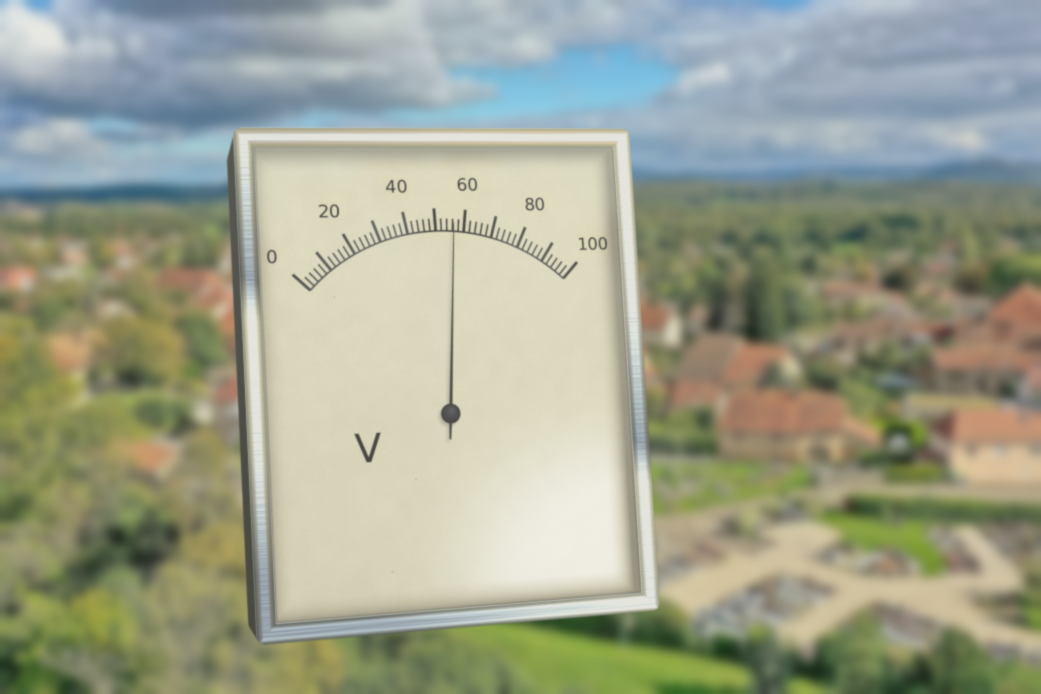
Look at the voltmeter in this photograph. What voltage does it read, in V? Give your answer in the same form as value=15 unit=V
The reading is value=56 unit=V
